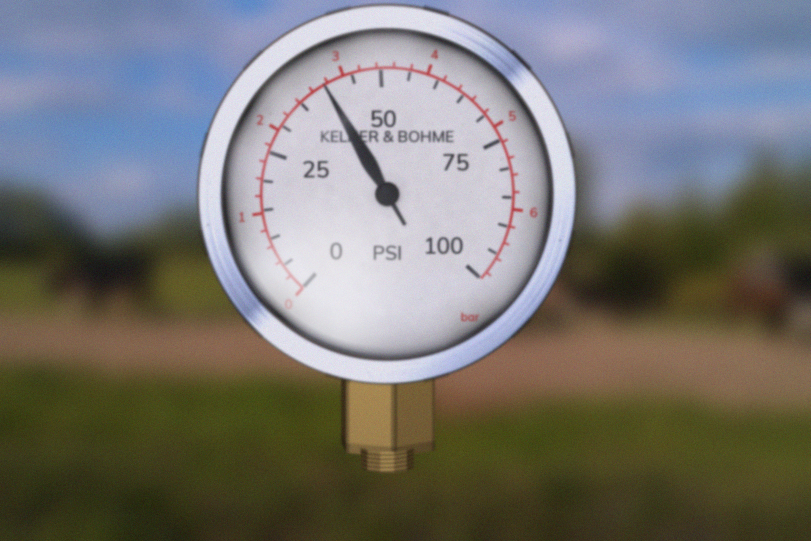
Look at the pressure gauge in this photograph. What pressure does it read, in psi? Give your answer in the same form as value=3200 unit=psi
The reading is value=40 unit=psi
